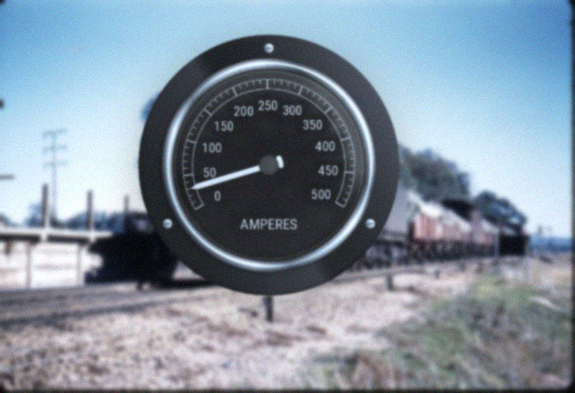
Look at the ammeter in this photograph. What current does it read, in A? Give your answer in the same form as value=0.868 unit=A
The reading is value=30 unit=A
